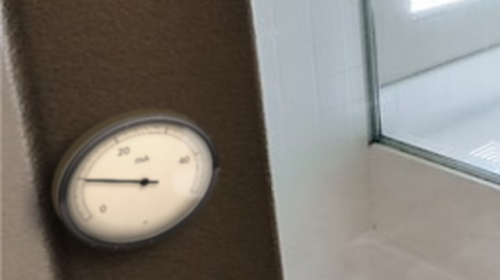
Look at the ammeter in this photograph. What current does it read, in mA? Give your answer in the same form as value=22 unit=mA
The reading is value=10 unit=mA
